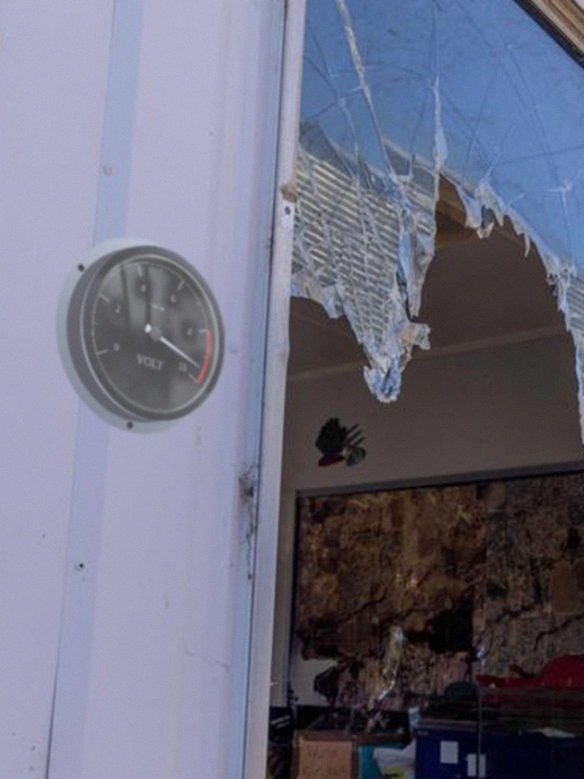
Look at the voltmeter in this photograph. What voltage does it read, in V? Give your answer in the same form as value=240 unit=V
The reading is value=9.5 unit=V
